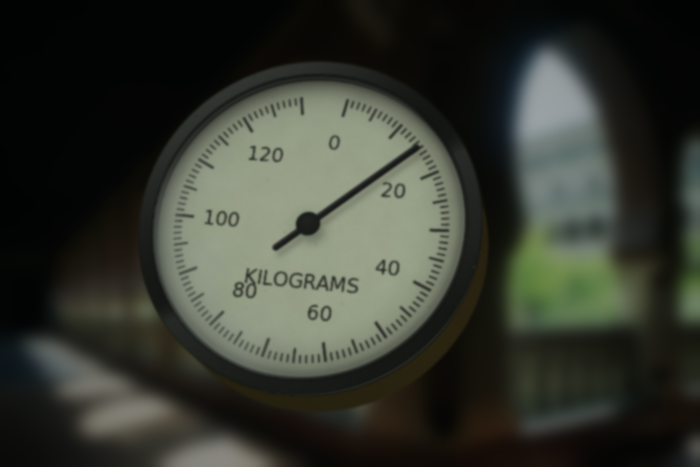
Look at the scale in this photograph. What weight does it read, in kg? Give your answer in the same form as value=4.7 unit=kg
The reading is value=15 unit=kg
